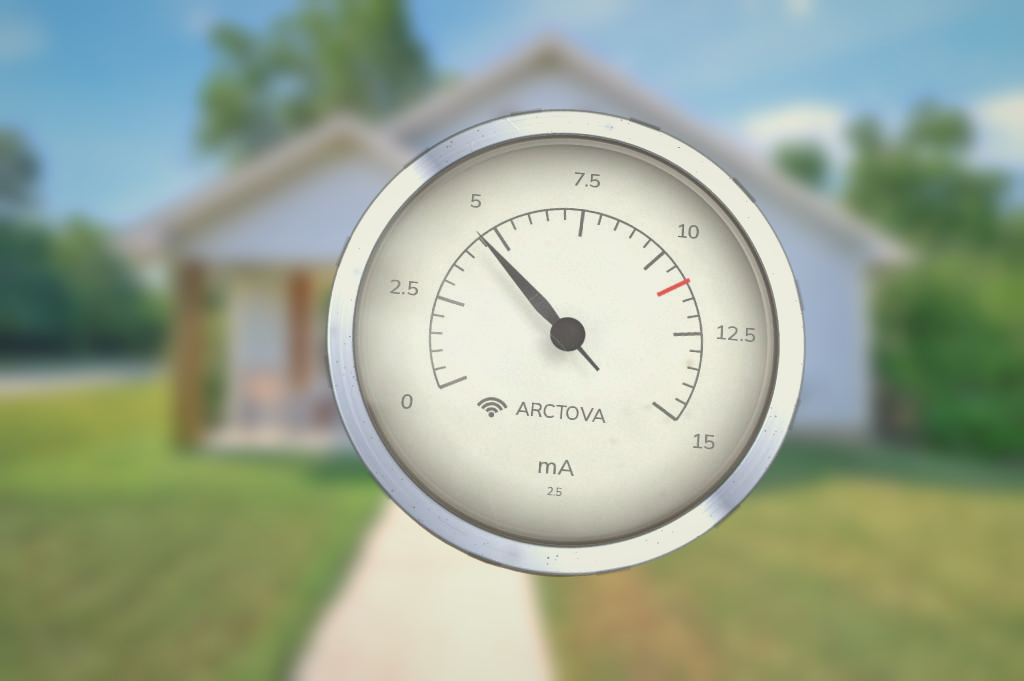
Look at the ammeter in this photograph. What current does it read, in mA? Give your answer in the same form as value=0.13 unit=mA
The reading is value=4.5 unit=mA
